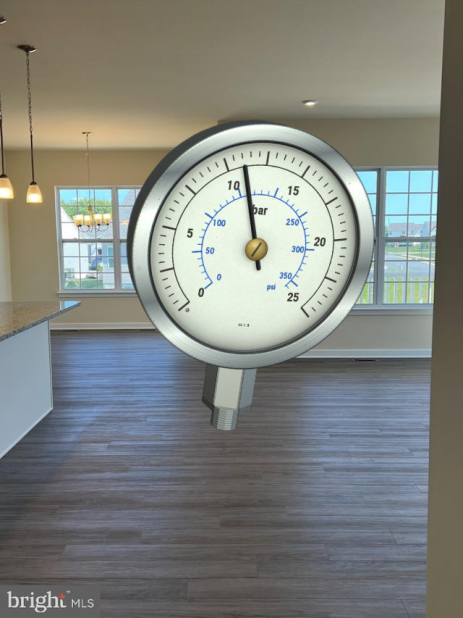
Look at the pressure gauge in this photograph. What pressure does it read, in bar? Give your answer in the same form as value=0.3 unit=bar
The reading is value=11 unit=bar
